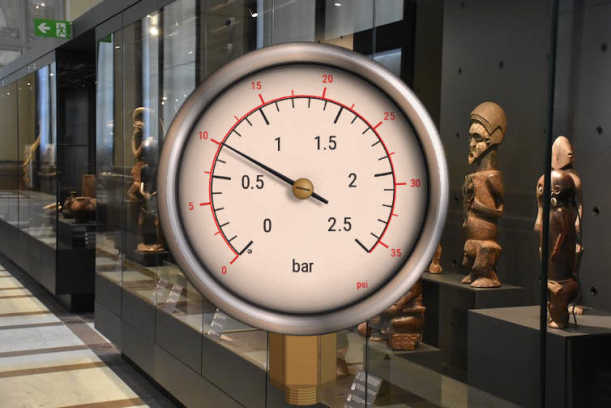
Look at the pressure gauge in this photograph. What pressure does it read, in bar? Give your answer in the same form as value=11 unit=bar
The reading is value=0.7 unit=bar
